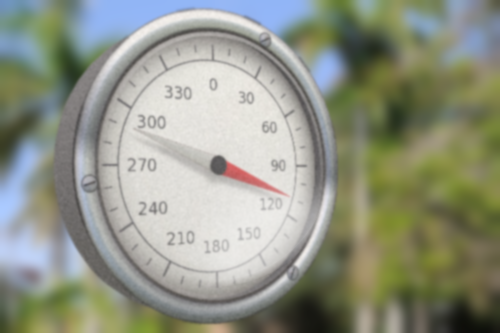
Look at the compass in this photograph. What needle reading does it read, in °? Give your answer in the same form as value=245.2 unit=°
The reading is value=110 unit=°
